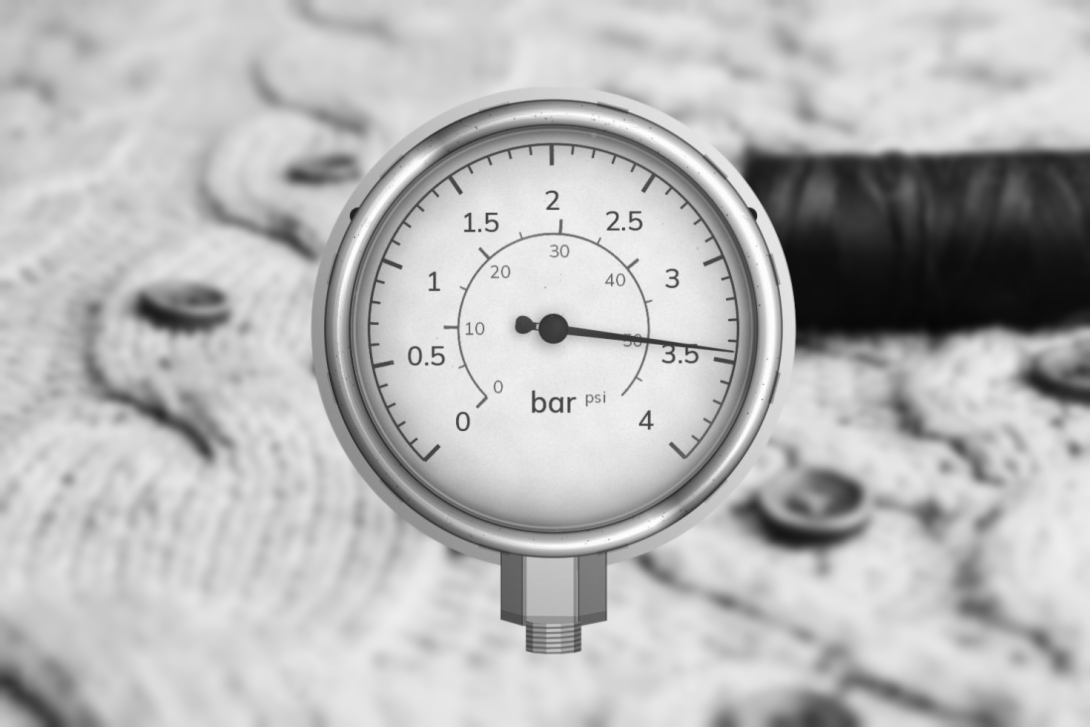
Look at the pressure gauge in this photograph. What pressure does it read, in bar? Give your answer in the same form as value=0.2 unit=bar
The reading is value=3.45 unit=bar
